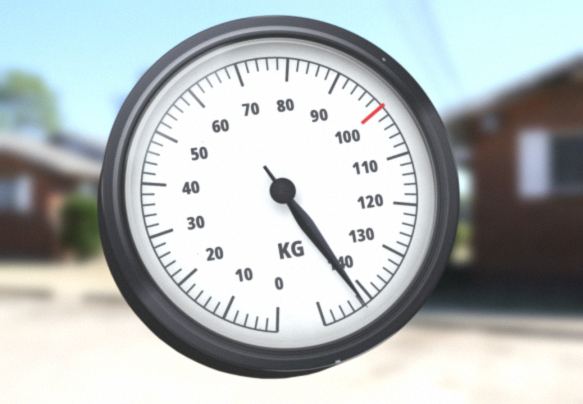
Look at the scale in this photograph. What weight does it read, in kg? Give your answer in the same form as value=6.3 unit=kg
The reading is value=142 unit=kg
